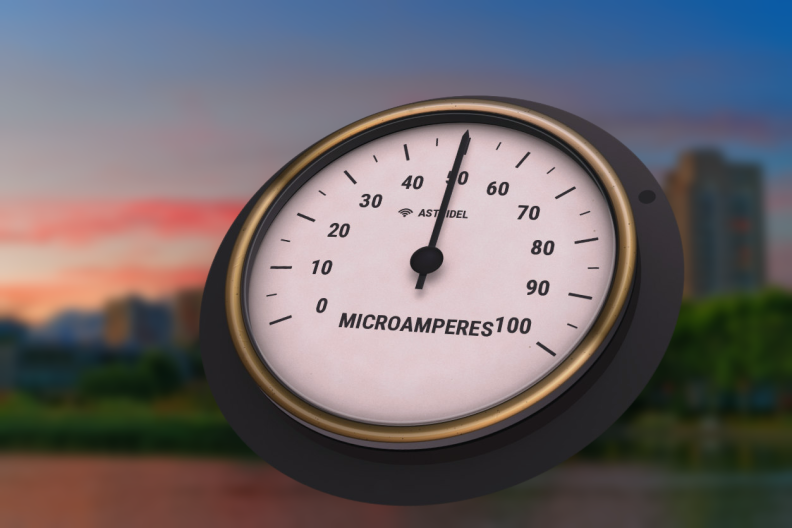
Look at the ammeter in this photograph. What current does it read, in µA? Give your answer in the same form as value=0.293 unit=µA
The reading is value=50 unit=µA
